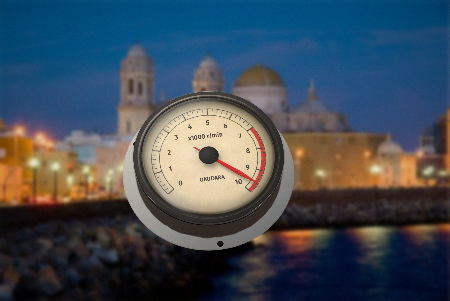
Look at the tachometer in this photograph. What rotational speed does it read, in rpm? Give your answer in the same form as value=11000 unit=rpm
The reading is value=9600 unit=rpm
